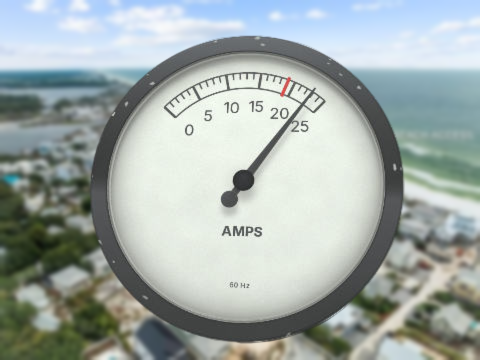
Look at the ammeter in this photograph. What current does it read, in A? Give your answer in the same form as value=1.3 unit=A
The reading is value=23 unit=A
